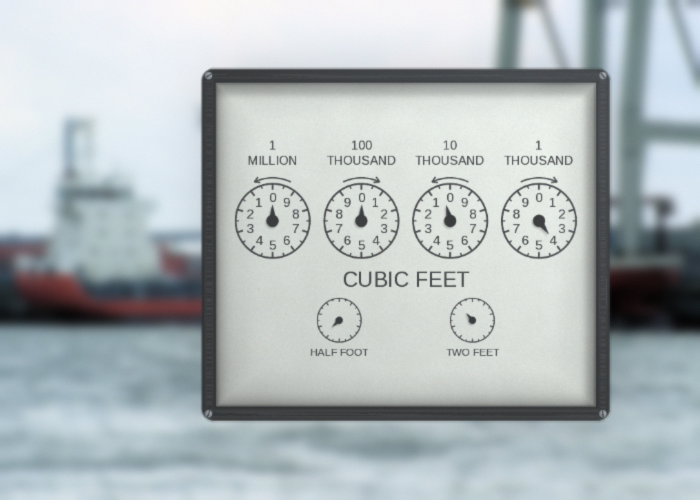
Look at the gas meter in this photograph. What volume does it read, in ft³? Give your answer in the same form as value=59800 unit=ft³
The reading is value=400 unit=ft³
